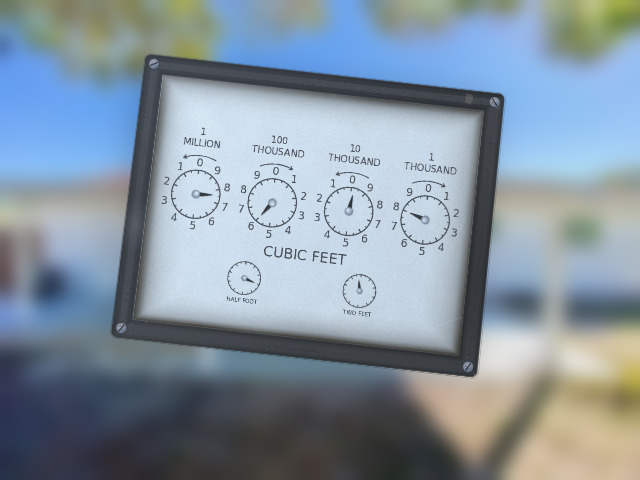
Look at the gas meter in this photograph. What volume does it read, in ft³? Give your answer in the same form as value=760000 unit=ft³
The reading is value=759800 unit=ft³
